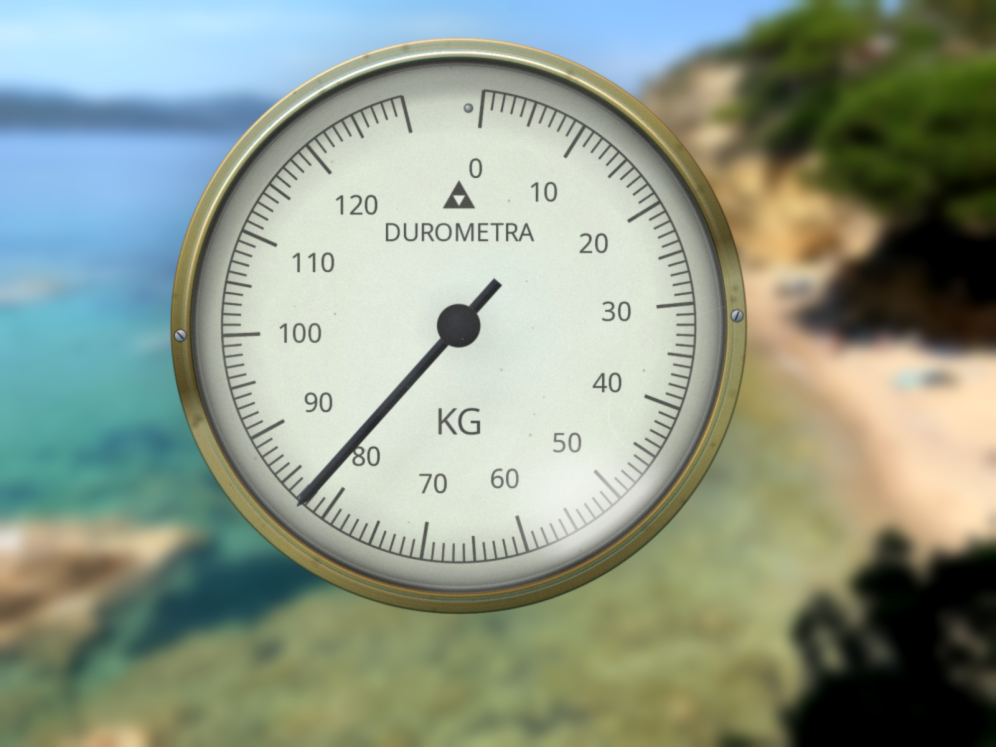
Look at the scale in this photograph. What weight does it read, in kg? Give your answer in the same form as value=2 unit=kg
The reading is value=82.5 unit=kg
